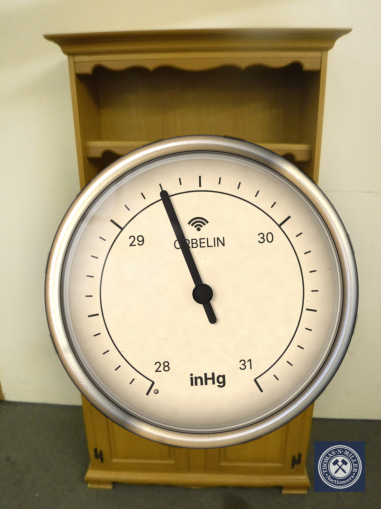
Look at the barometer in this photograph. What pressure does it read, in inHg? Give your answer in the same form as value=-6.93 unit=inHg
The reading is value=29.3 unit=inHg
